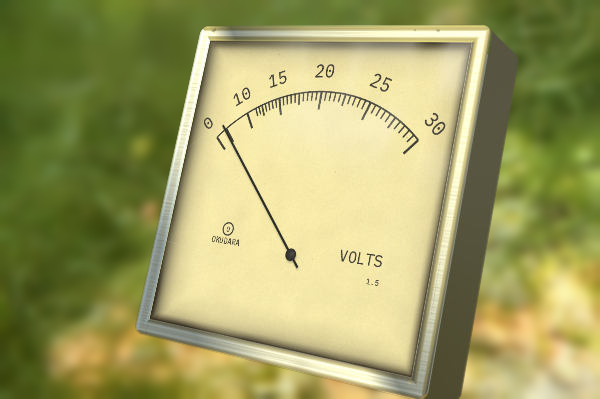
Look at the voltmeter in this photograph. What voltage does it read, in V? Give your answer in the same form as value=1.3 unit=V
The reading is value=5 unit=V
